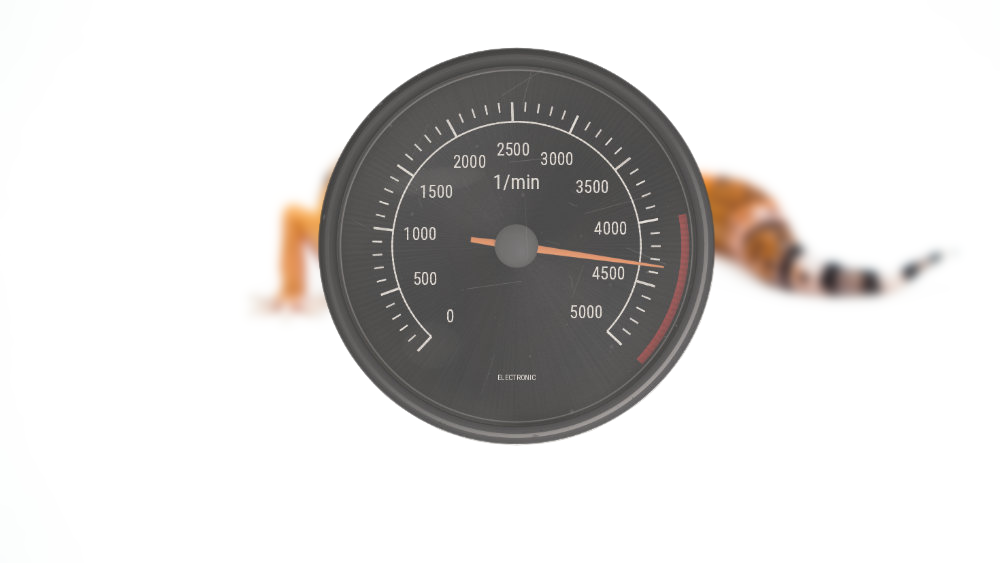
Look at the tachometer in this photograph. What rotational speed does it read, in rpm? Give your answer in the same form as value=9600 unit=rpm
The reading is value=4350 unit=rpm
